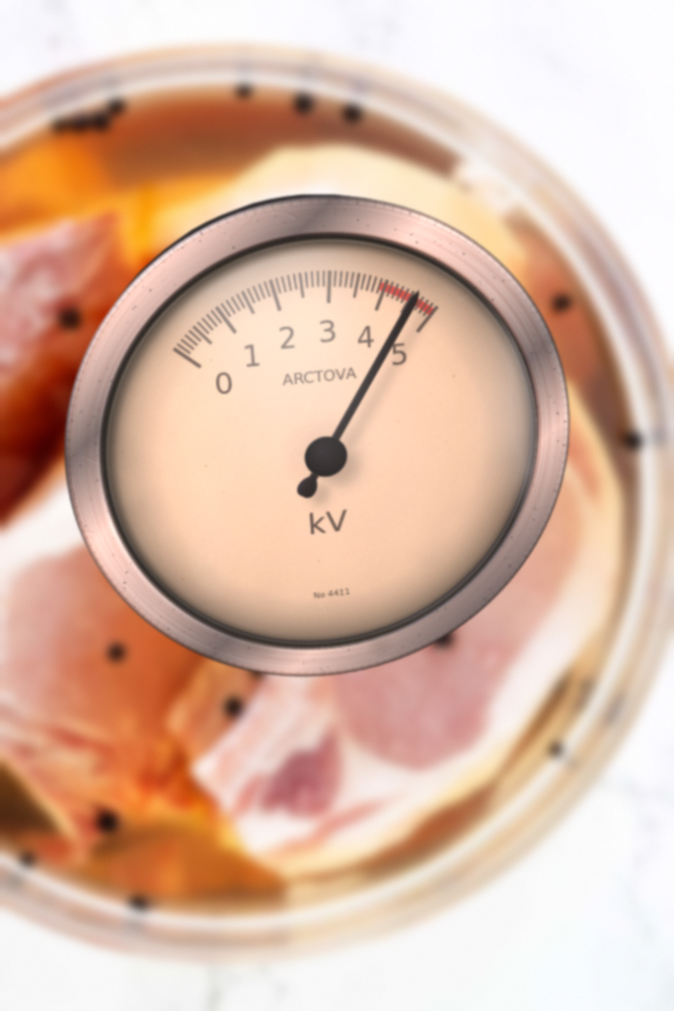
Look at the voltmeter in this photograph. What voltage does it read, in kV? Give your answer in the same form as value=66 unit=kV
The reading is value=4.5 unit=kV
